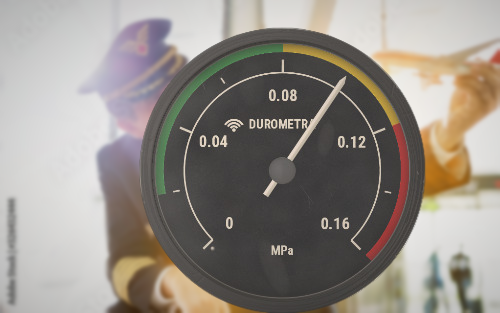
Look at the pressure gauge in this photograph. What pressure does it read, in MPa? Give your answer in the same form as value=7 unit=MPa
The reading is value=0.1 unit=MPa
